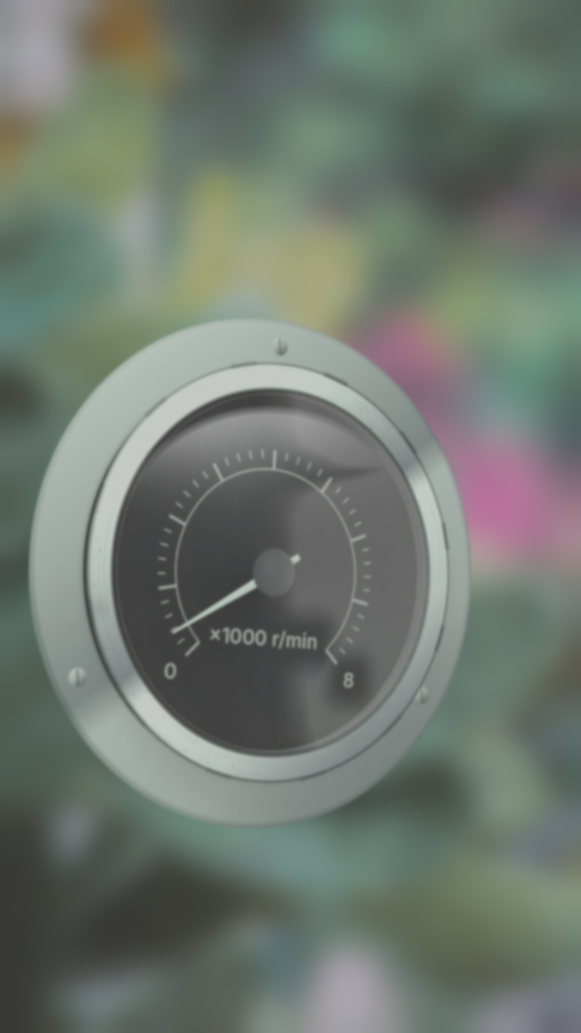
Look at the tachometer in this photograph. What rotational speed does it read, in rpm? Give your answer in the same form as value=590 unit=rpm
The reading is value=400 unit=rpm
